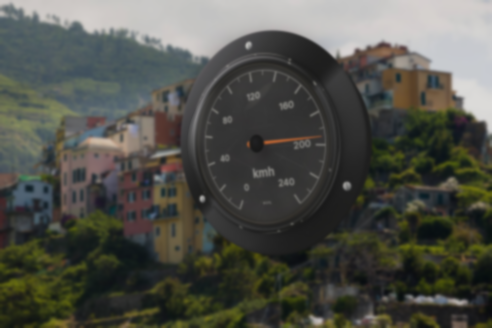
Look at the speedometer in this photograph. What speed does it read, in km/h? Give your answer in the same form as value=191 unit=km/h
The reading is value=195 unit=km/h
